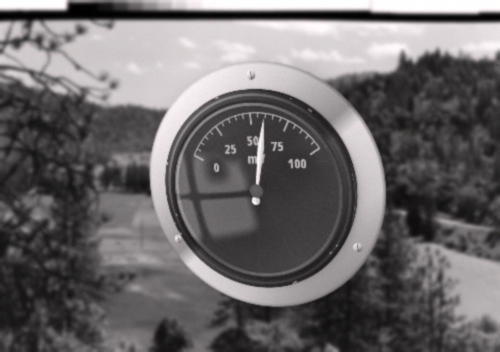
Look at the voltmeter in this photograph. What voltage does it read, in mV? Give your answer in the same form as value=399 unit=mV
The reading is value=60 unit=mV
